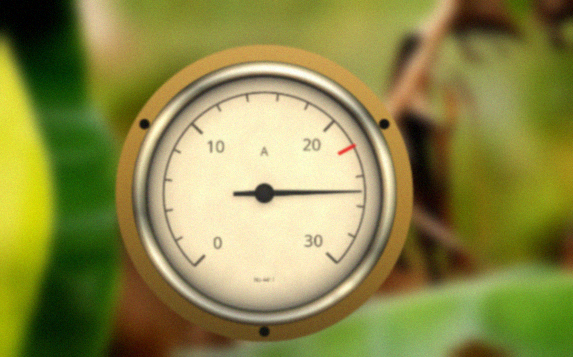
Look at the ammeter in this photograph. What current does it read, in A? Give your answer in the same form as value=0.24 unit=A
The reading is value=25 unit=A
